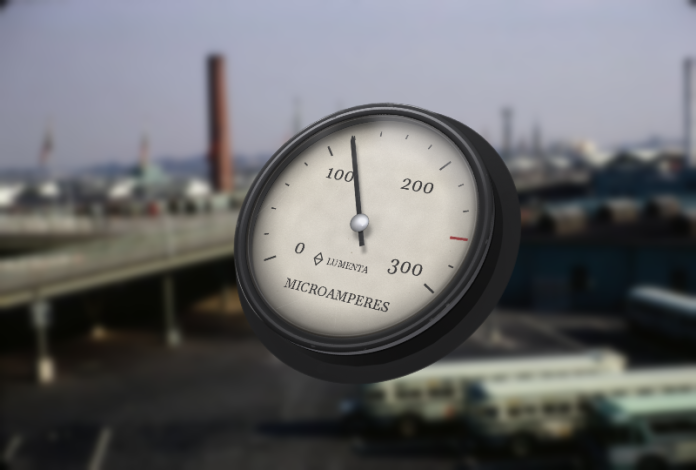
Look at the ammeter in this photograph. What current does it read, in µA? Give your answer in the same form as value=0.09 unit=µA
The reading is value=120 unit=µA
